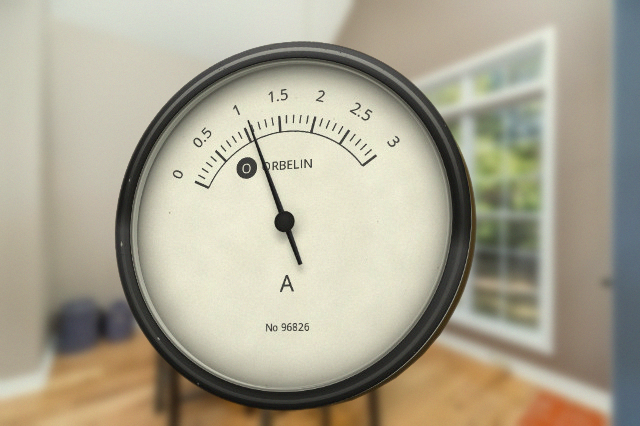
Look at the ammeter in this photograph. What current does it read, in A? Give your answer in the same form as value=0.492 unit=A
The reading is value=1.1 unit=A
